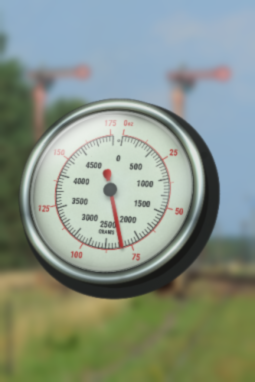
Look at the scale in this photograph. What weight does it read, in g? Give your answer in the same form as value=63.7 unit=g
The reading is value=2250 unit=g
